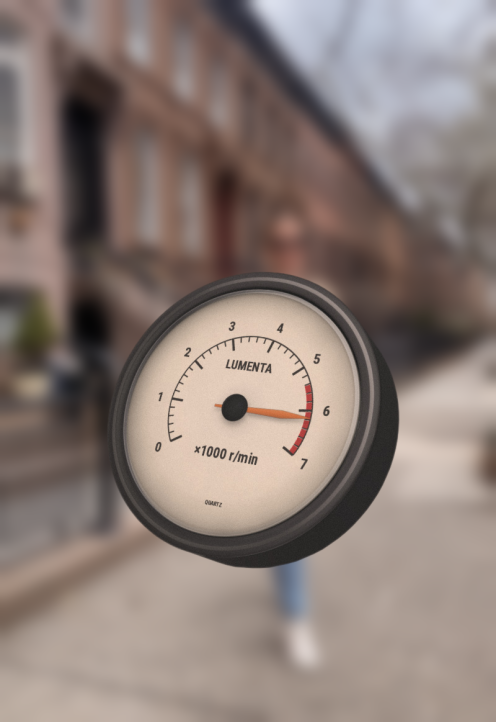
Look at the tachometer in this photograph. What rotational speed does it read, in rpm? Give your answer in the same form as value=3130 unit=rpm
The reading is value=6200 unit=rpm
